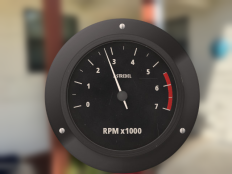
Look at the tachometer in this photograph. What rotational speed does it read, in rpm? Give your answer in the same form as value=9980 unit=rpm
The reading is value=2750 unit=rpm
